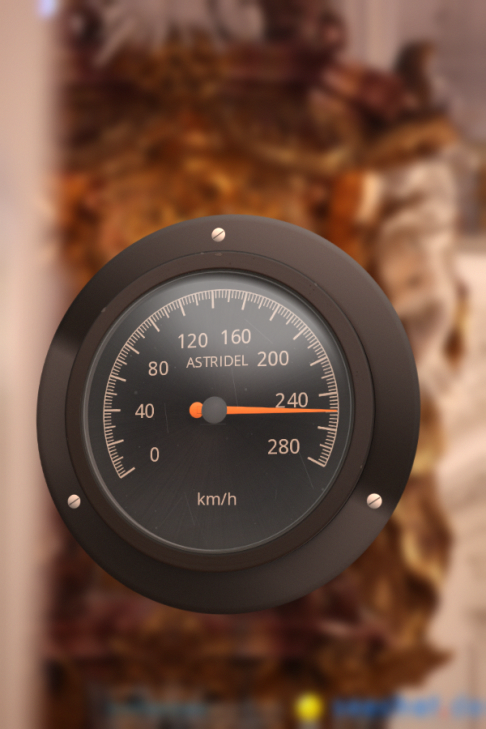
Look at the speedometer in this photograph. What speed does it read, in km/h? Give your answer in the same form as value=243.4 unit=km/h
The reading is value=250 unit=km/h
